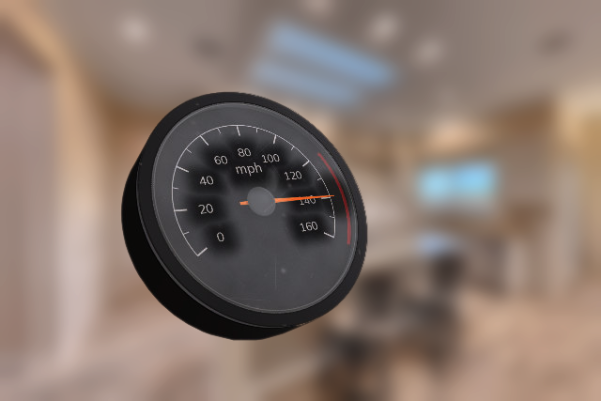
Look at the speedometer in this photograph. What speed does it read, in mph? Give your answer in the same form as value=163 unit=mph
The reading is value=140 unit=mph
